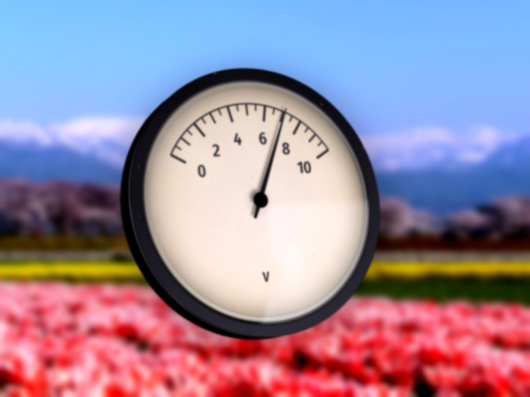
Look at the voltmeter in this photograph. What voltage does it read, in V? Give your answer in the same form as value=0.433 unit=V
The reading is value=7 unit=V
